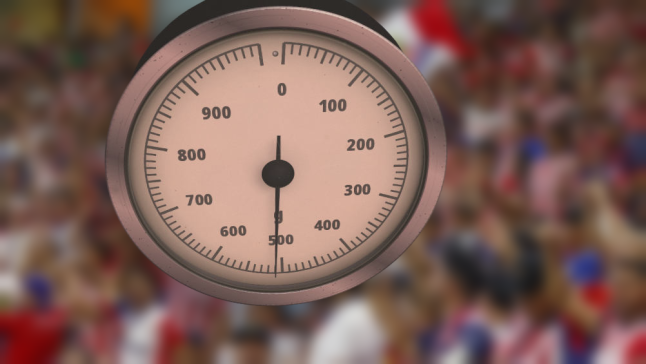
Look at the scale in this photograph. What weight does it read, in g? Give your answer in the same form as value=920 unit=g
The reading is value=510 unit=g
